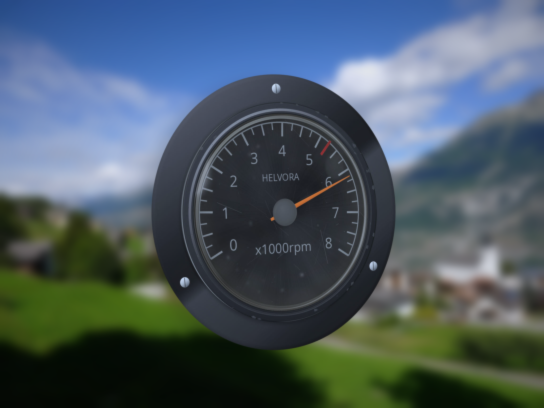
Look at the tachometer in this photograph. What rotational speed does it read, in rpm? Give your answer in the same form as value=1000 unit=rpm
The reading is value=6125 unit=rpm
